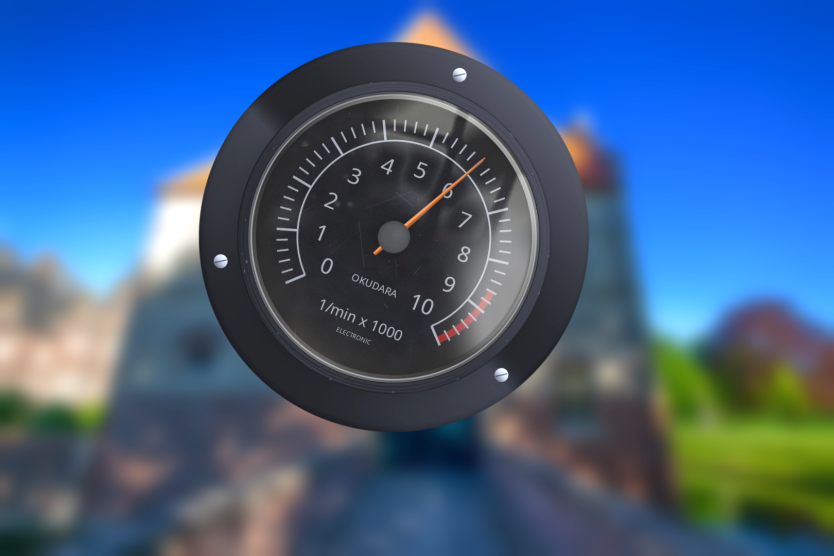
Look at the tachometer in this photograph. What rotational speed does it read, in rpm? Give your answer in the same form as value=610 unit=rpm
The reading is value=6000 unit=rpm
